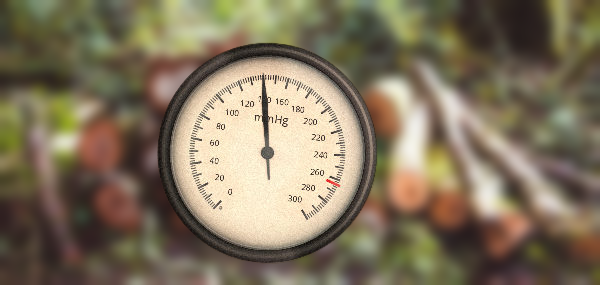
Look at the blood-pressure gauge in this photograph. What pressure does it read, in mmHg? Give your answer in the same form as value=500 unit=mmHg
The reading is value=140 unit=mmHg
